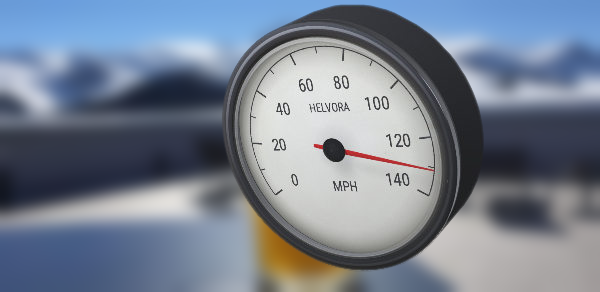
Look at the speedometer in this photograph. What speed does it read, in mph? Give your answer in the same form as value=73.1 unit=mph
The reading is value=130 unit=mph
